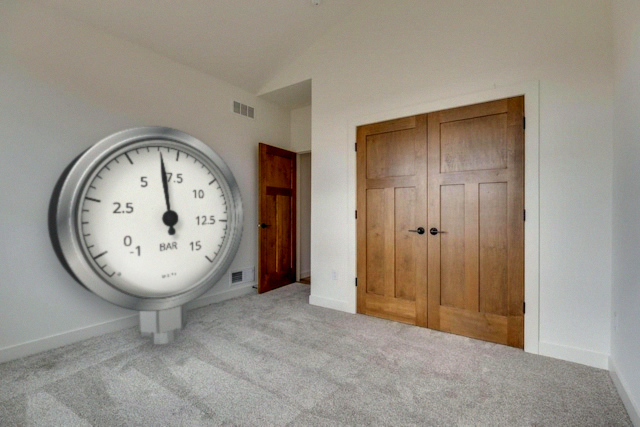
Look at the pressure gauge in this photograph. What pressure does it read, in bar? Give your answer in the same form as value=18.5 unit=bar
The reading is value=6.5 unit=bar
